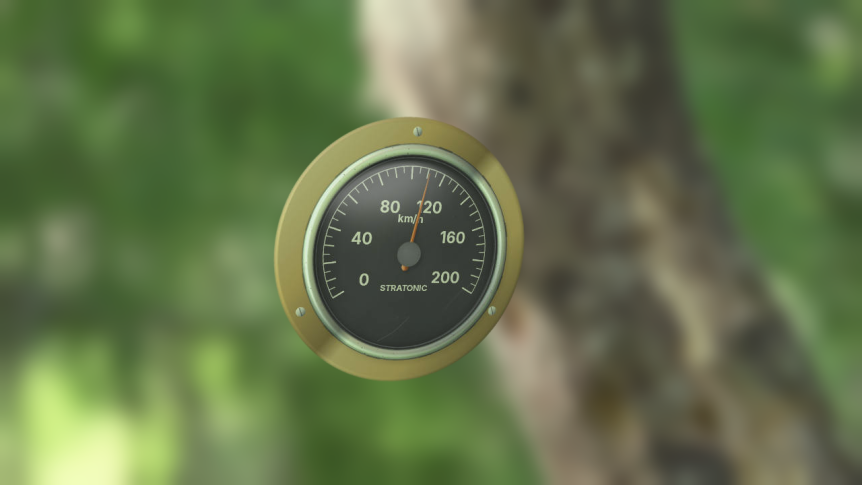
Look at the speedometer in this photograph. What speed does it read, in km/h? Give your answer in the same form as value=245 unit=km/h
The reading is value=110 unit=km/h
